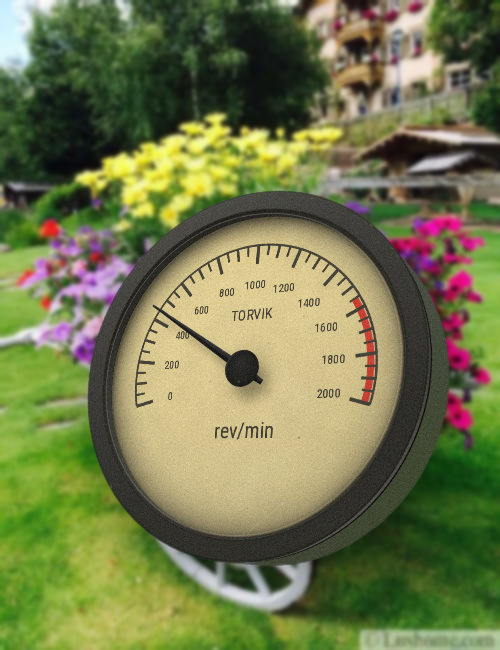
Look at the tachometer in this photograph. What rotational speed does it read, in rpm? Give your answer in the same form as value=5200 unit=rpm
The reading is value=450 unit=rpm
